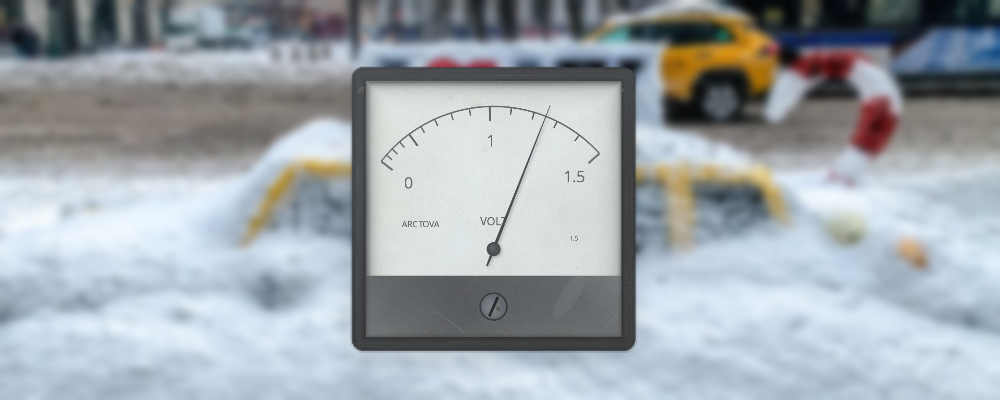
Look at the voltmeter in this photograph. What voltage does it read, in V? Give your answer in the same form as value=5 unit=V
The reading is value=1.25 unit=V
